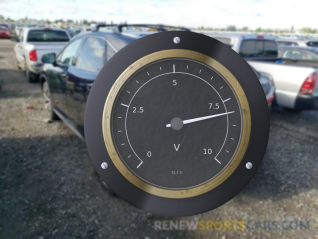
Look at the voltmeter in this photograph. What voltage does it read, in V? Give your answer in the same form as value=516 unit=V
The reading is value=8 unit=V
